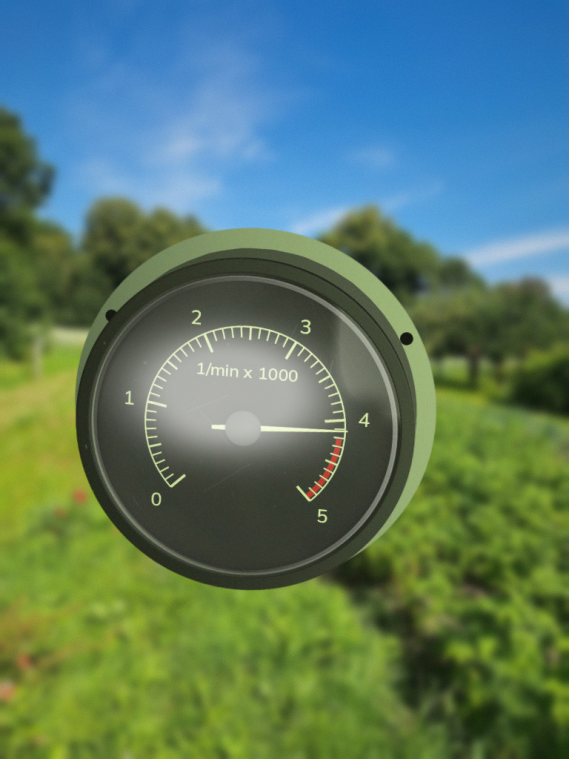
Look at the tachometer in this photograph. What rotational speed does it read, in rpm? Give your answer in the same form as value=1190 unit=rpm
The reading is value=4100 unit=rpm
